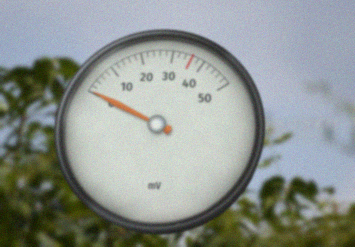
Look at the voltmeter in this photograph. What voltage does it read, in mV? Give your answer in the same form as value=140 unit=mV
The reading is value=0 unit=mV
